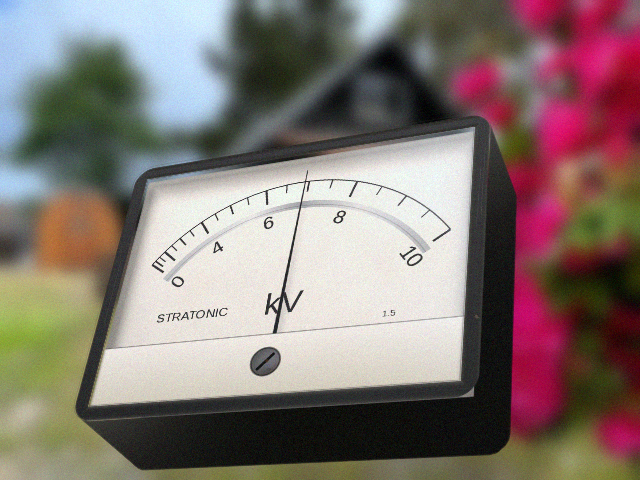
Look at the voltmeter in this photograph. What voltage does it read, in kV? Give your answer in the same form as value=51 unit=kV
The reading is value=7 unit=kV
